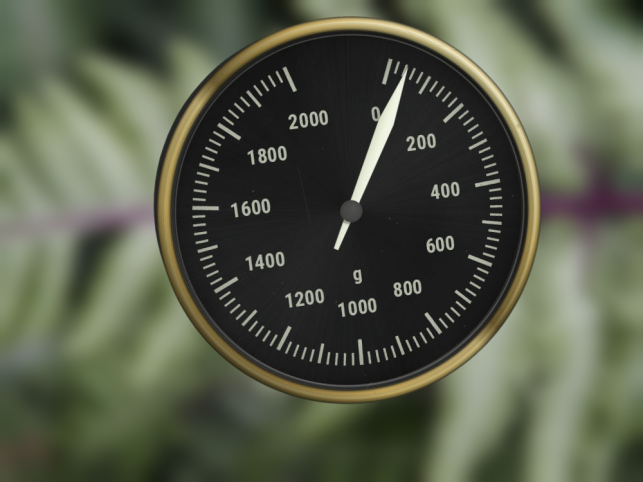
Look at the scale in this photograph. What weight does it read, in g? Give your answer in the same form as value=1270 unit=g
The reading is value=40 unit=g
